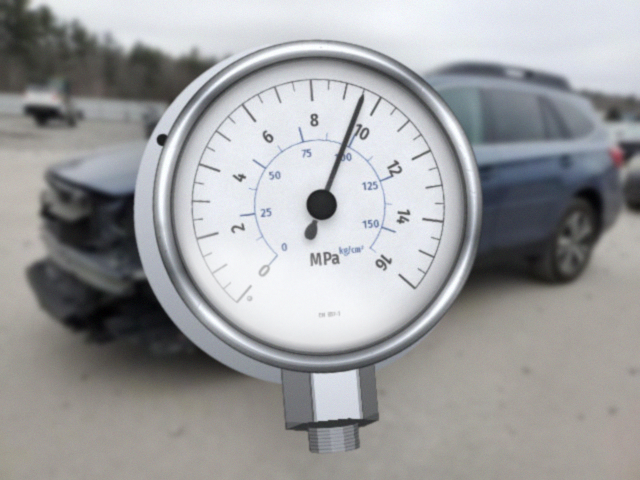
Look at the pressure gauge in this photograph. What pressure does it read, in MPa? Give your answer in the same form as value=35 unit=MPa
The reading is value=9.5 unit=MPa
